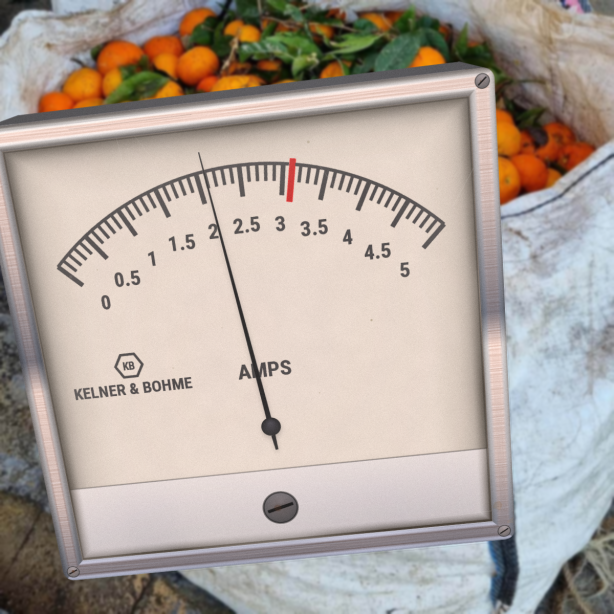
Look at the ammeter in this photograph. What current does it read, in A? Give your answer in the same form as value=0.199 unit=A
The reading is value=2.1 unit=A
